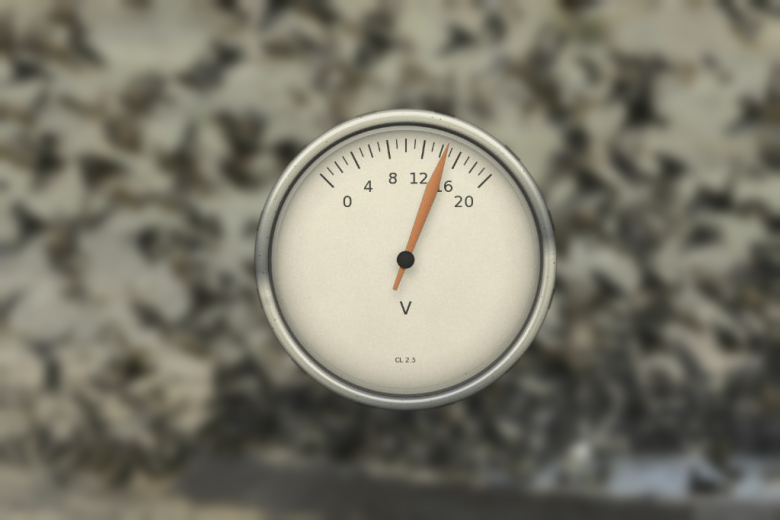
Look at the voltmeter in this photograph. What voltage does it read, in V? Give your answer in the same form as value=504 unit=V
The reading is value=14.5 unit=V
